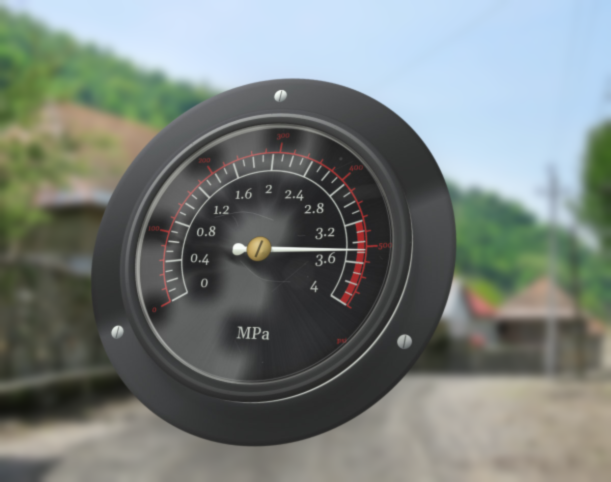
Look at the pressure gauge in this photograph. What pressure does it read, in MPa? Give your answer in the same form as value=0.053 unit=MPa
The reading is value=3.5 unit=MPa
